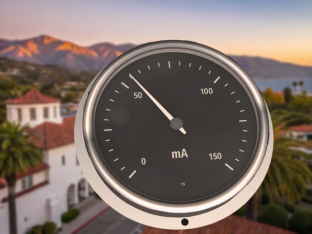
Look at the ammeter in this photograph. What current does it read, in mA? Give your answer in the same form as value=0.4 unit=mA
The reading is value=55 unit=mA
